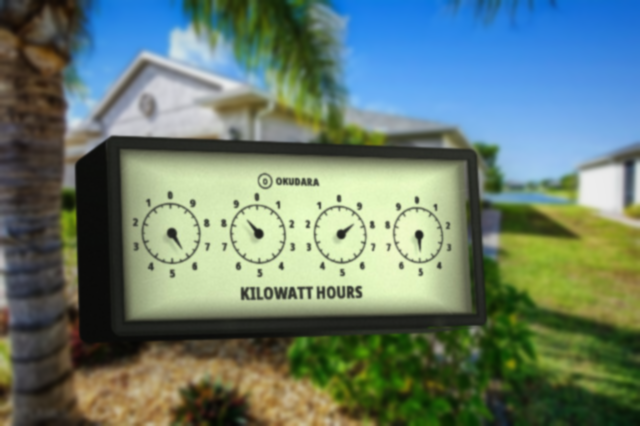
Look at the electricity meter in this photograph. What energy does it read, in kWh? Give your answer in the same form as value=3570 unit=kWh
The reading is value=5885 unit=kWh
